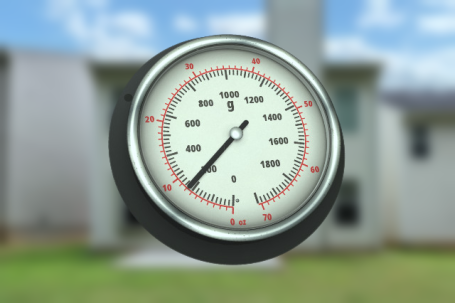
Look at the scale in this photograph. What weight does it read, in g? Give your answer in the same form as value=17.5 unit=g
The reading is value=220 unit=g
